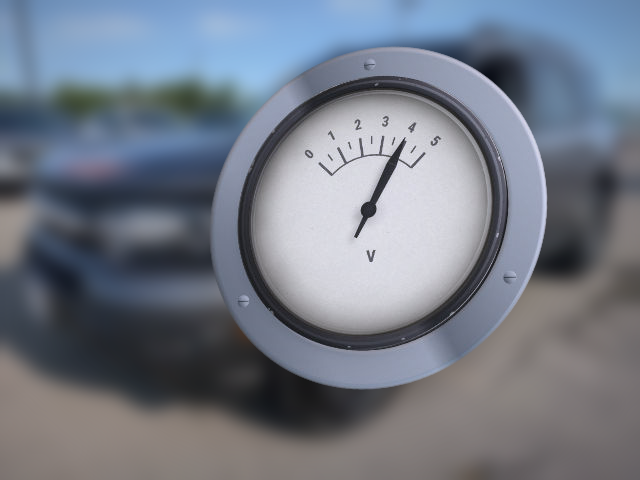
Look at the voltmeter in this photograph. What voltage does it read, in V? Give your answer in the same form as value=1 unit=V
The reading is value=4 unit=V
